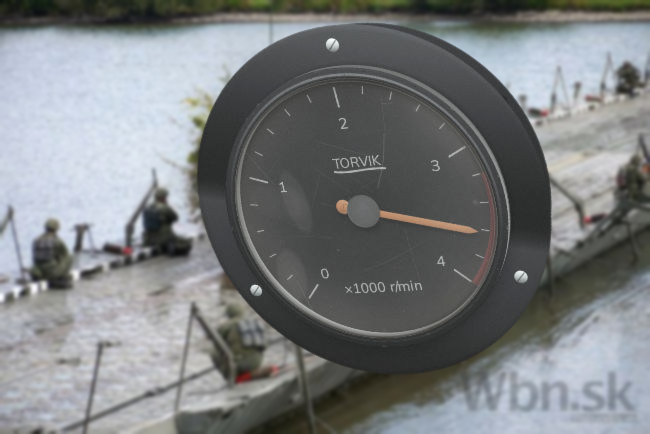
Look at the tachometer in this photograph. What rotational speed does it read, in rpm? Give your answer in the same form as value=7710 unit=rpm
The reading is value=3600 unit=rpm
